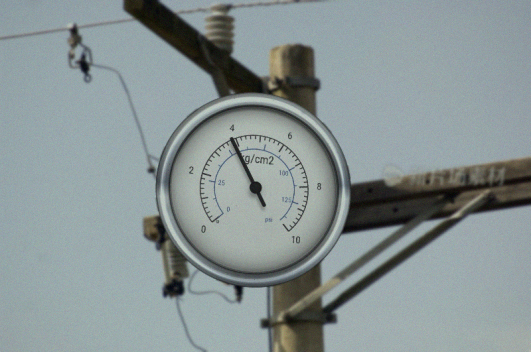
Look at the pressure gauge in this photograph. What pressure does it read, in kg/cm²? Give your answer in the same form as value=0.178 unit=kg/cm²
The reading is value=3.8 unit=kg/cm²
